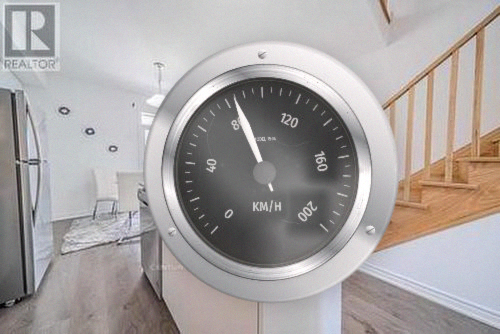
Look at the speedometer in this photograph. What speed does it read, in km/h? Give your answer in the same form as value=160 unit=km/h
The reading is value=85 unit=km/h
